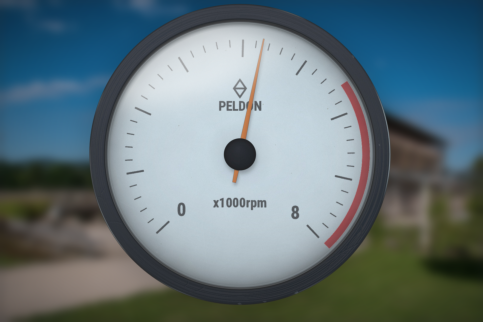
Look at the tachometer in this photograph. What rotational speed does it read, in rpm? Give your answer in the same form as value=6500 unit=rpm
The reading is value=4300 unit=rpm
